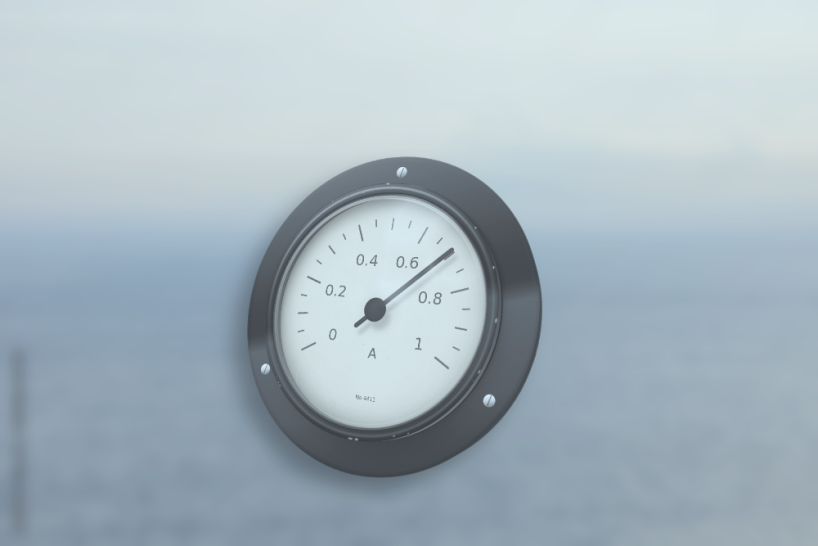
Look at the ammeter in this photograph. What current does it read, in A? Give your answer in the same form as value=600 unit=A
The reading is value=0.7 unit=A
